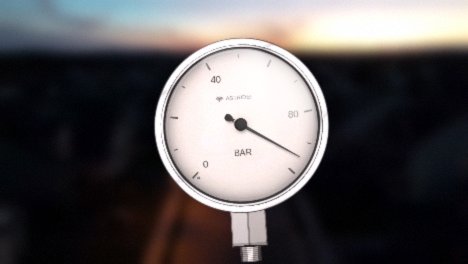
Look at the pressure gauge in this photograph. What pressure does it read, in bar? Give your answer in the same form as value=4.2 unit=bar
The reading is value=95 unit=bar
